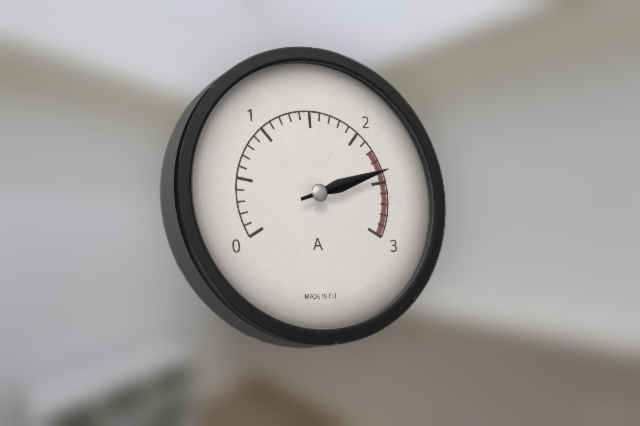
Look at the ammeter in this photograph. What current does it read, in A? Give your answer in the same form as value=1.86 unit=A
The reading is value=2.4 unit=A
